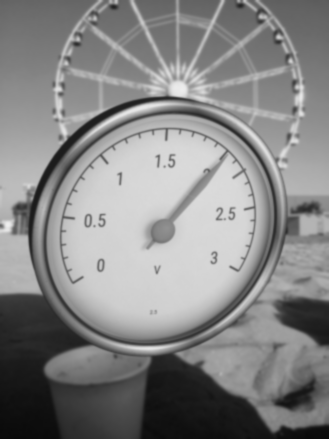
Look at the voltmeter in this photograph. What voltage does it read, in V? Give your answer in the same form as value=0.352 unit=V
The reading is value=2 unit=V
